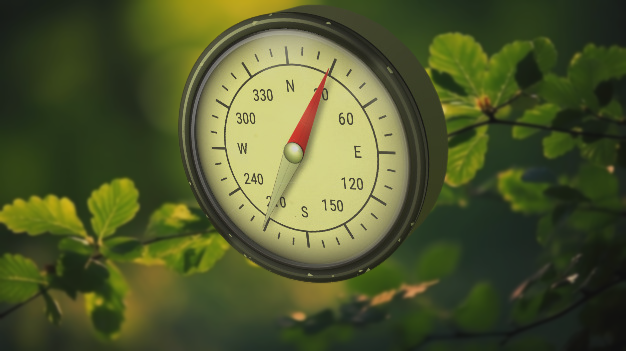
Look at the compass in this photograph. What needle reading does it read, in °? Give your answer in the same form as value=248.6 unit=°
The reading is value=30 unit=°
